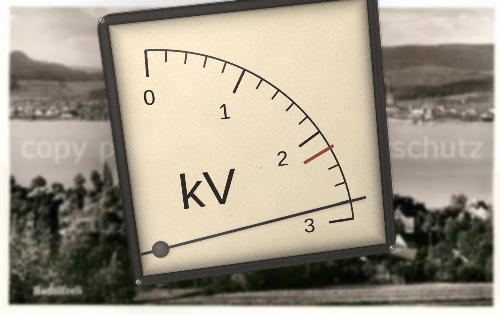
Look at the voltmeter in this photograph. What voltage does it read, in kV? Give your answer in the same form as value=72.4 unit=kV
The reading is value=2.8 unit=kV
